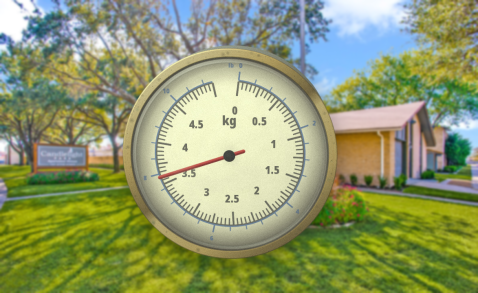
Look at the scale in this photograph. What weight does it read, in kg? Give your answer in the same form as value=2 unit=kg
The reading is value=3.6 unit=kg
